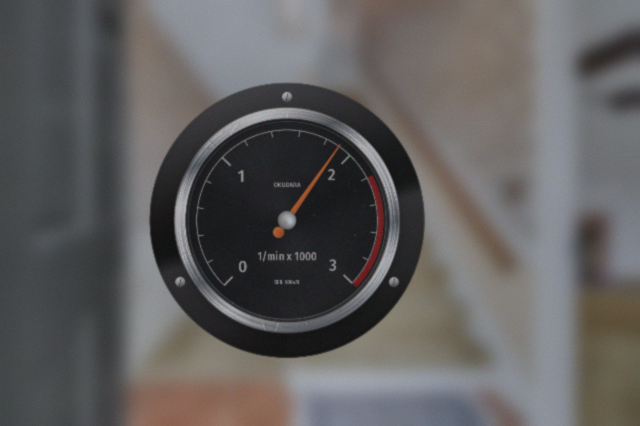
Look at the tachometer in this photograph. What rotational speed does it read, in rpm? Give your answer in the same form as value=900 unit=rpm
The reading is value=1900 unit=rpm
